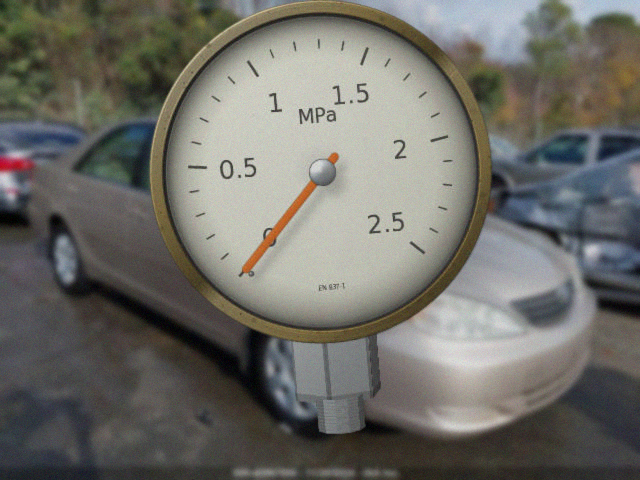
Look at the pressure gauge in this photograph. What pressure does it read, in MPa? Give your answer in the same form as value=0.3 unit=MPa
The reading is value=0 unit=MPa
